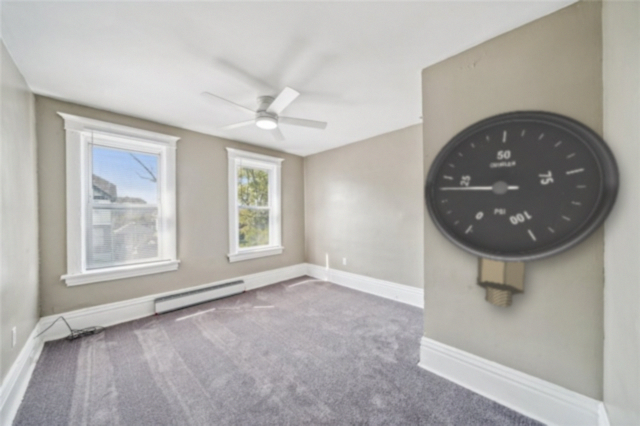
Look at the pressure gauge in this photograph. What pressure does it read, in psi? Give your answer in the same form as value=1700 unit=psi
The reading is value=20 unit=psi
